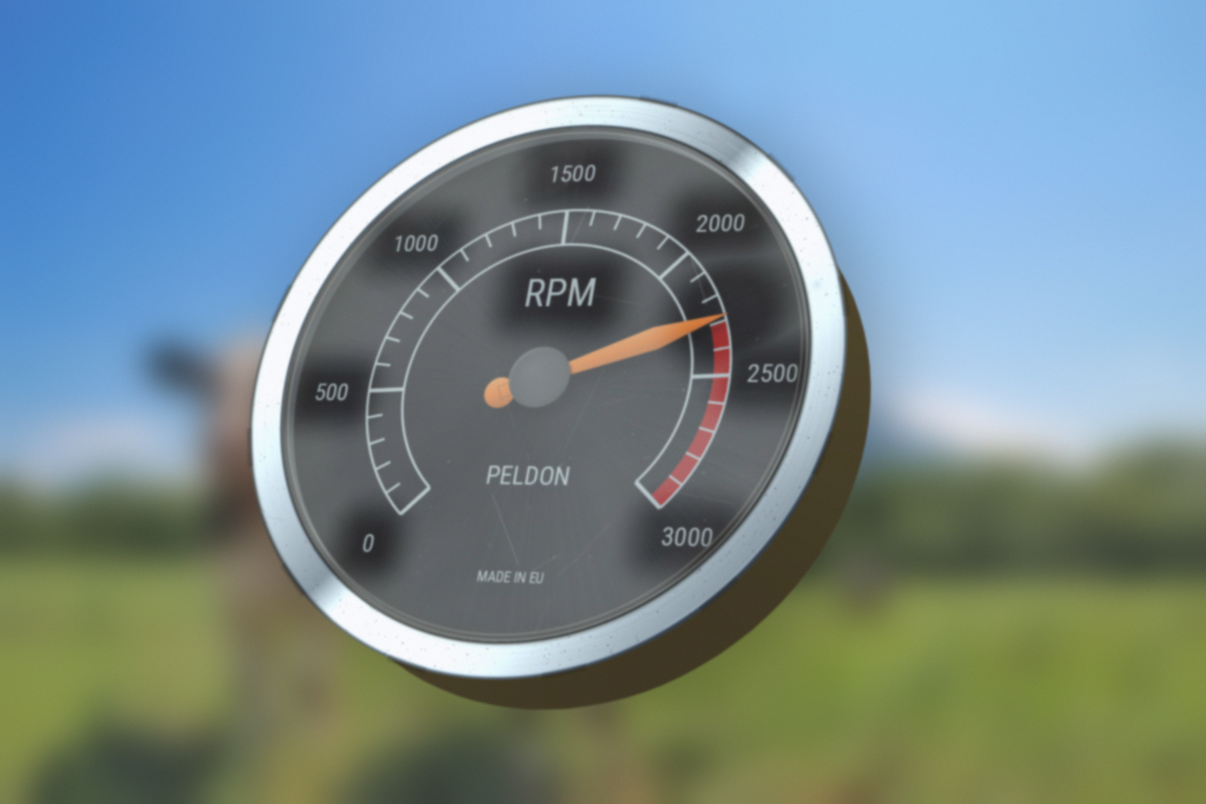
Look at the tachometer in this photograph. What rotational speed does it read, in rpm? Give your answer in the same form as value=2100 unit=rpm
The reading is value=2300 unit=rpm
